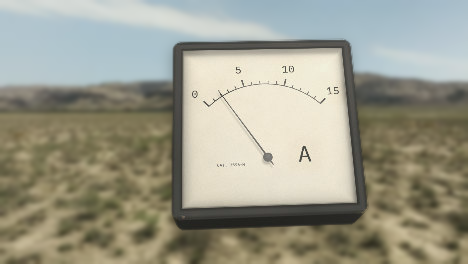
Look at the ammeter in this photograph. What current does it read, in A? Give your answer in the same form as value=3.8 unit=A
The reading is value=2 unit=A
